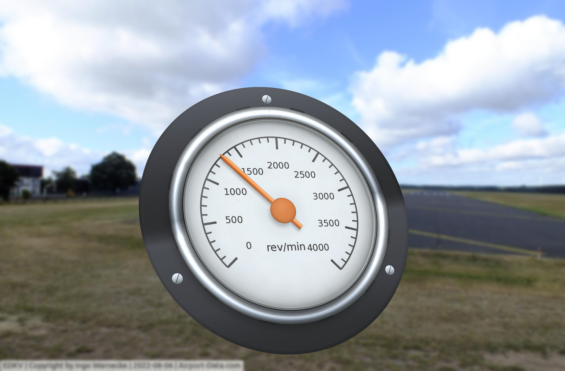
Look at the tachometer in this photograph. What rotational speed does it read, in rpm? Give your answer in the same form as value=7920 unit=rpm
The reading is value=1300 unit=rpm
